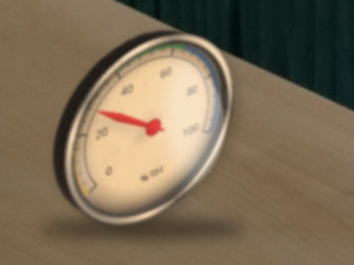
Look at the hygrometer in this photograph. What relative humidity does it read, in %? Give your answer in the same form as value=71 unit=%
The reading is value=28 unit=%
